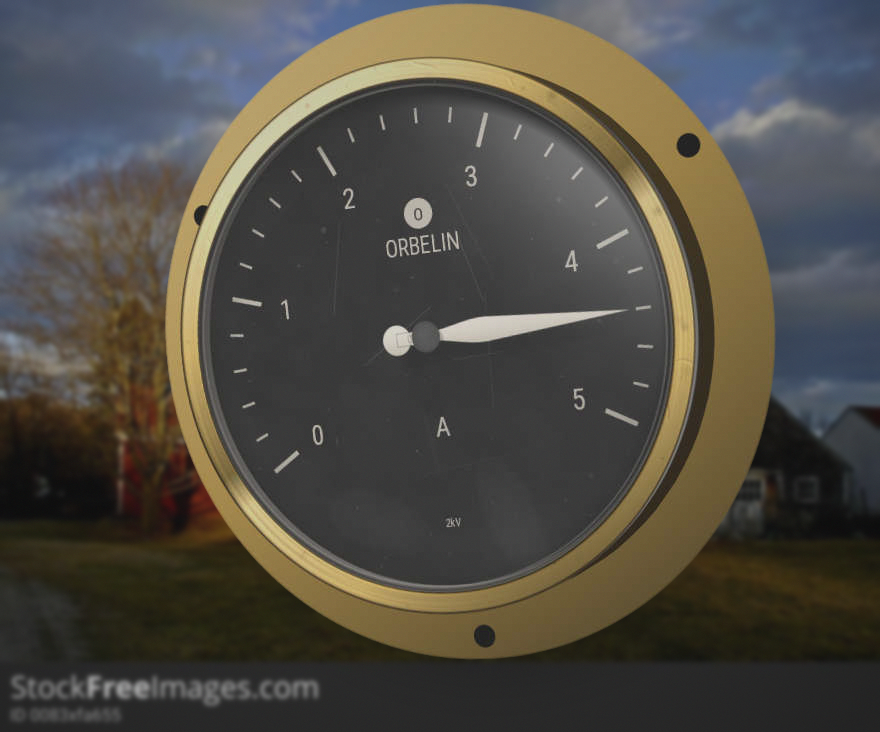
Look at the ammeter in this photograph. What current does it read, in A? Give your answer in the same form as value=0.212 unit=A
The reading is value=4.4 unit=A
